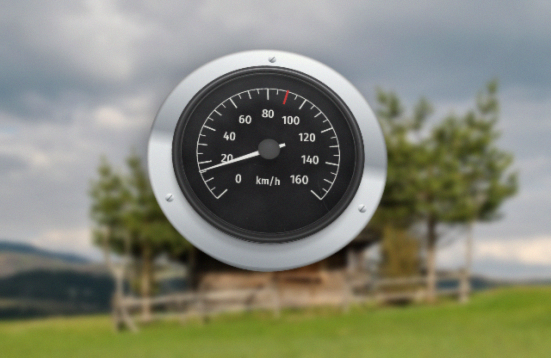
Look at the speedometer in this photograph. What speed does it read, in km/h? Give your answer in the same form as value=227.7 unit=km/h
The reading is value=15 unit=km/h
